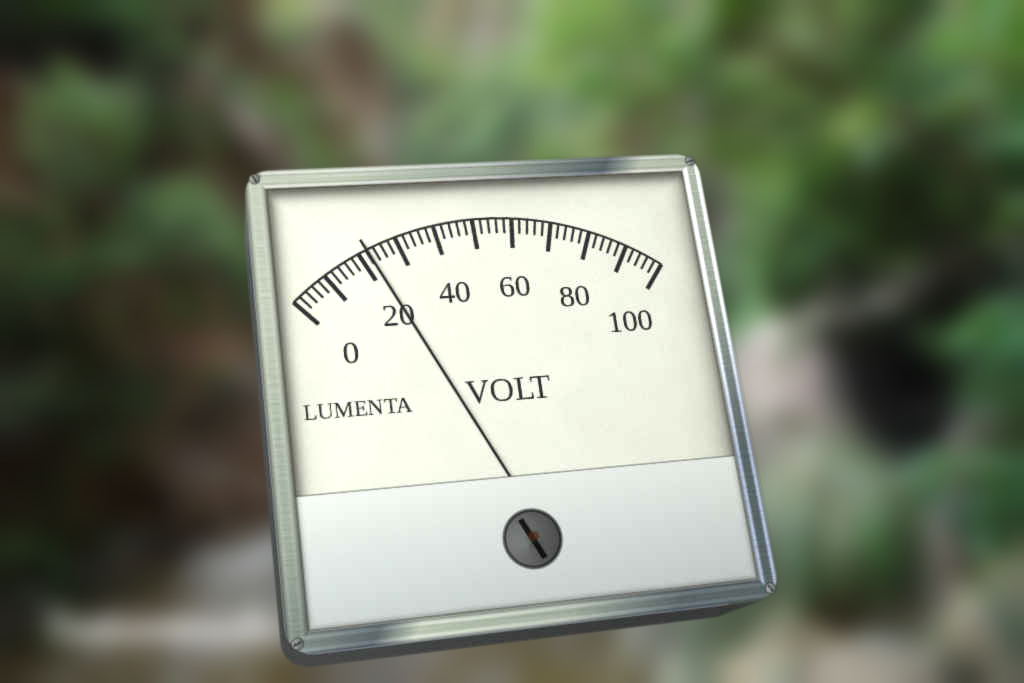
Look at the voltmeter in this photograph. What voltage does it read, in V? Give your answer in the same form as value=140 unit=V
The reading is value=22 unit=V
